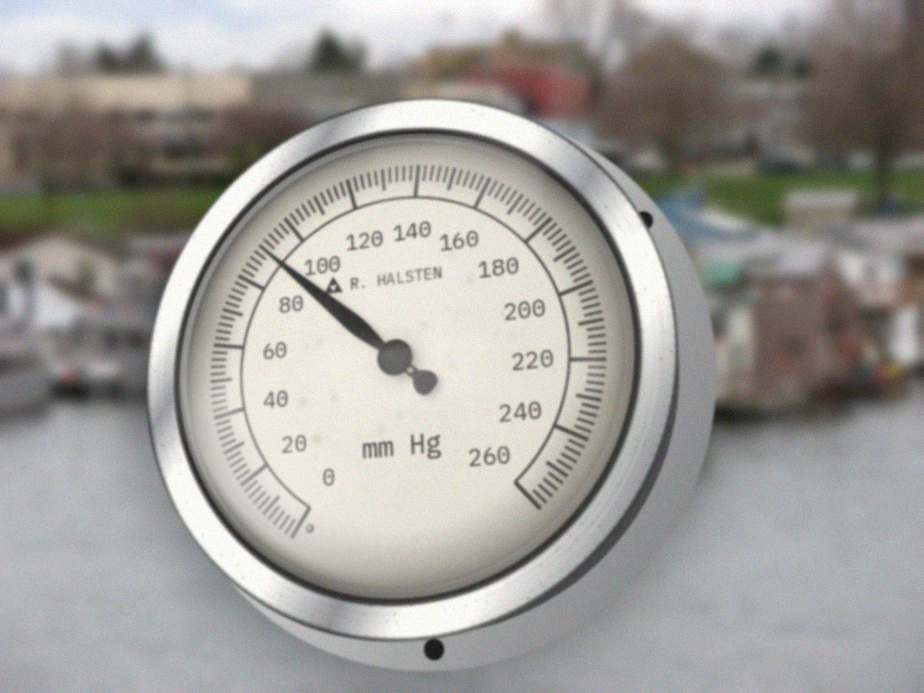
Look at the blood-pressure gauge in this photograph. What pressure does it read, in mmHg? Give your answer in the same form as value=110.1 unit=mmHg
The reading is value=90 unit=mmHg
